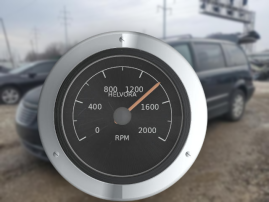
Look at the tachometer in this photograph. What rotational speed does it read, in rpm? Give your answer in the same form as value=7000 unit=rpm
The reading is value=1400 unit=rpm
